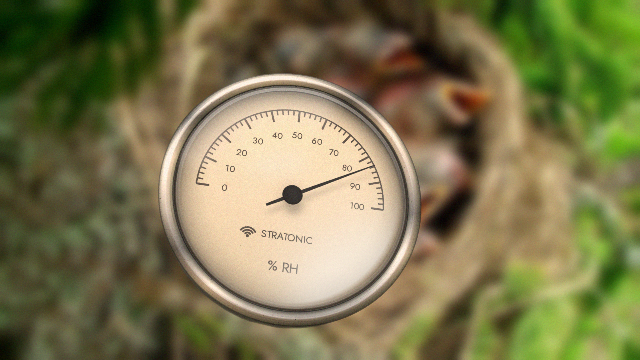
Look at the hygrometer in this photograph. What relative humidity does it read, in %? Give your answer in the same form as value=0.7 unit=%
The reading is value=84 unit=%
